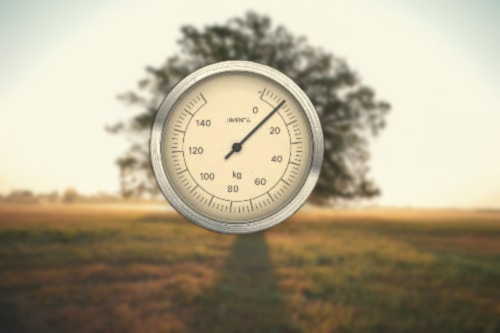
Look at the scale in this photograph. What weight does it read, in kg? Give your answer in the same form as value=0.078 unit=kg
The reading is value=10 unit=kg
